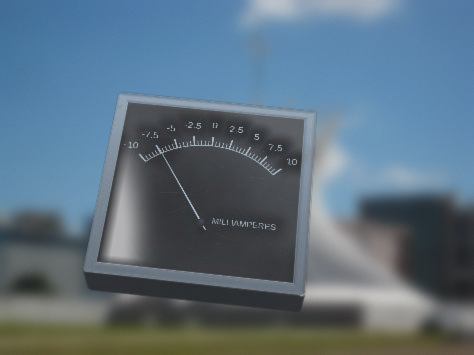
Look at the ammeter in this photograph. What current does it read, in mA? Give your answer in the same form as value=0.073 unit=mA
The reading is value=-7.5 unit=mA
